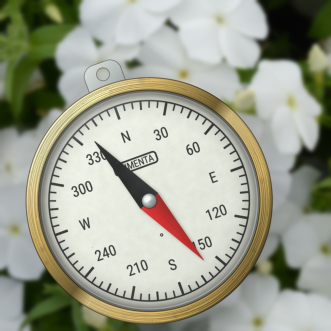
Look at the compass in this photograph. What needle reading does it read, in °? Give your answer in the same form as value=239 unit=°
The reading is value=157.5 unit=°
